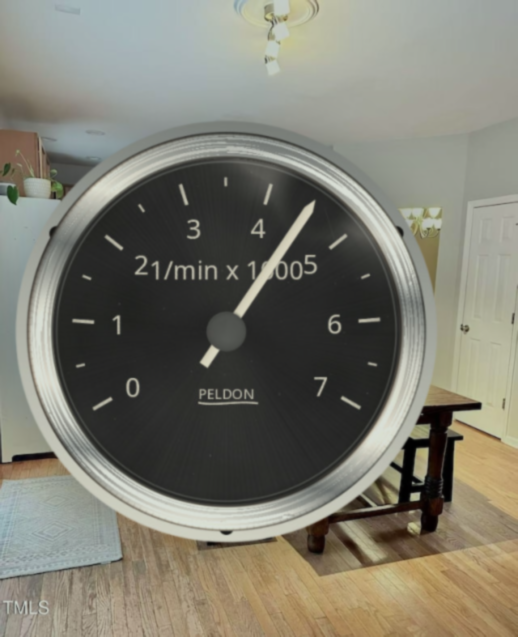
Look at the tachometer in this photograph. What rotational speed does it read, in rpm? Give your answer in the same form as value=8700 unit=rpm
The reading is value=4500 unit=rpm
